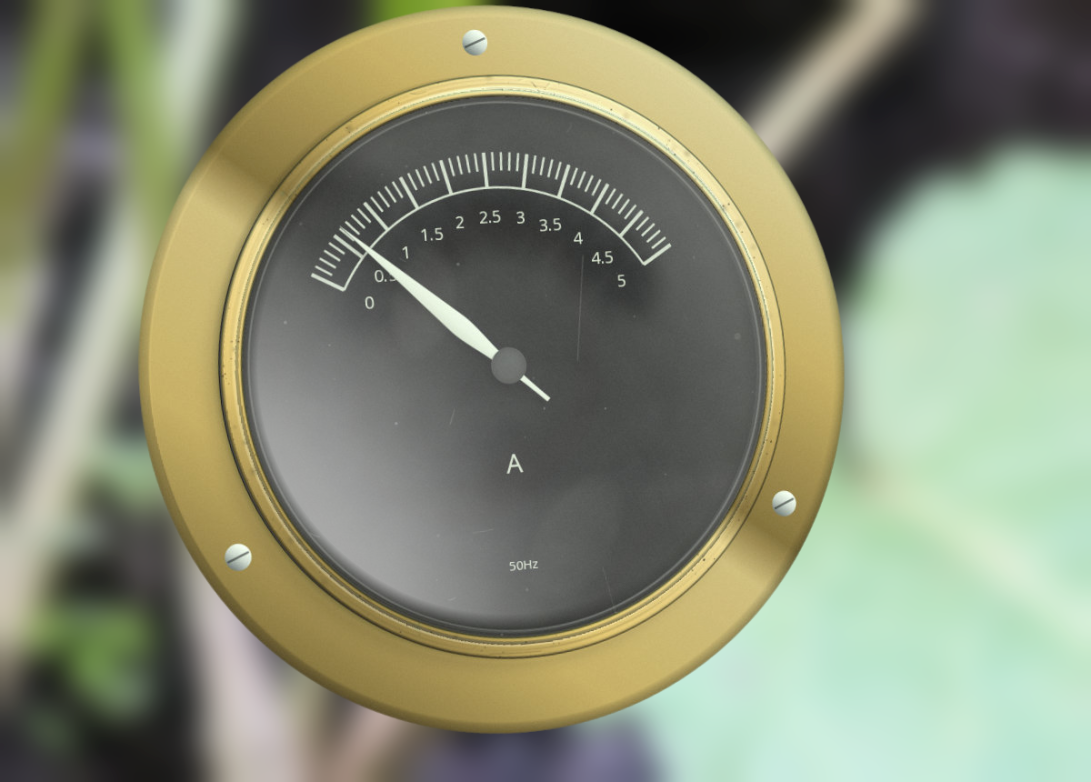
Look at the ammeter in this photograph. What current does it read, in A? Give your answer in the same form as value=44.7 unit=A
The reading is value=0.6 unit=A
